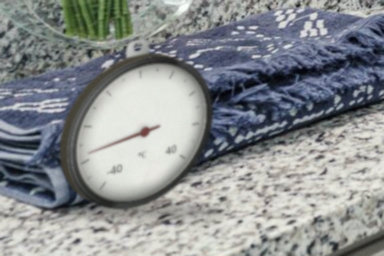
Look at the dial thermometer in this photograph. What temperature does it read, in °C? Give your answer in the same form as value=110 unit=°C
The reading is value=-27.5 unit=°C
